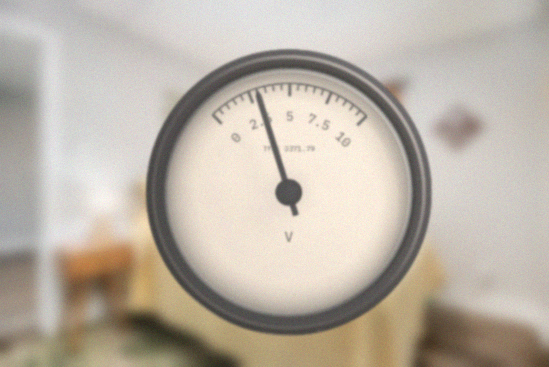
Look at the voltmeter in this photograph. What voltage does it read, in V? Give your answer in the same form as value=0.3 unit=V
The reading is value=3 unit=V
